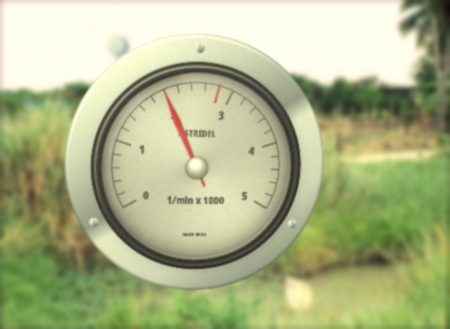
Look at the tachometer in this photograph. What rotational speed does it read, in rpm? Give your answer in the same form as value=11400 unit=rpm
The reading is value=2000 unit=rpm
